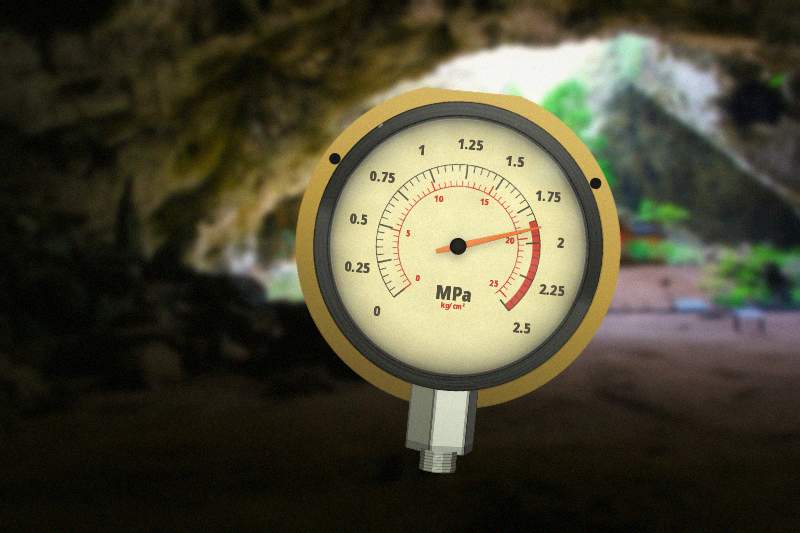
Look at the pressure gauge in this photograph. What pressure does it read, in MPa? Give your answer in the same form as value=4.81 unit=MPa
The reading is value=1.9 unit=MPa
